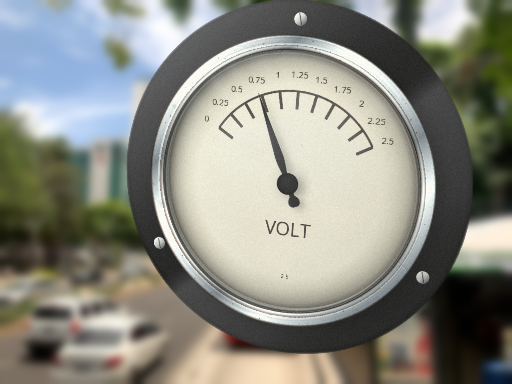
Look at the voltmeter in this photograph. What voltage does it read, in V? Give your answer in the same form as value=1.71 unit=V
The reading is value=0.75 unit=V
